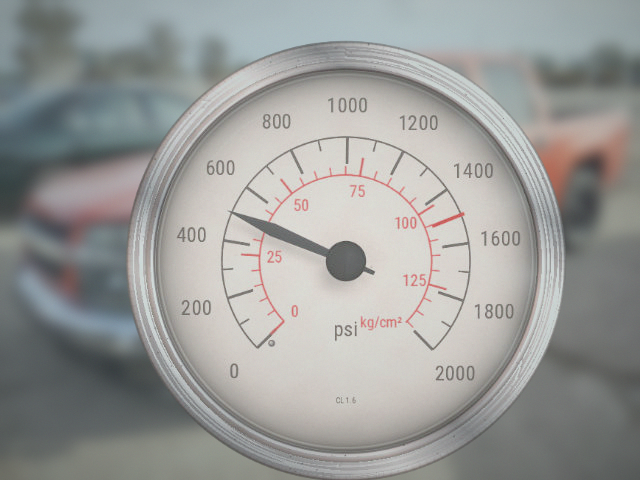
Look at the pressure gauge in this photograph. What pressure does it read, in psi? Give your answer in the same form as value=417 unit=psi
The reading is value=500 unit=psi
